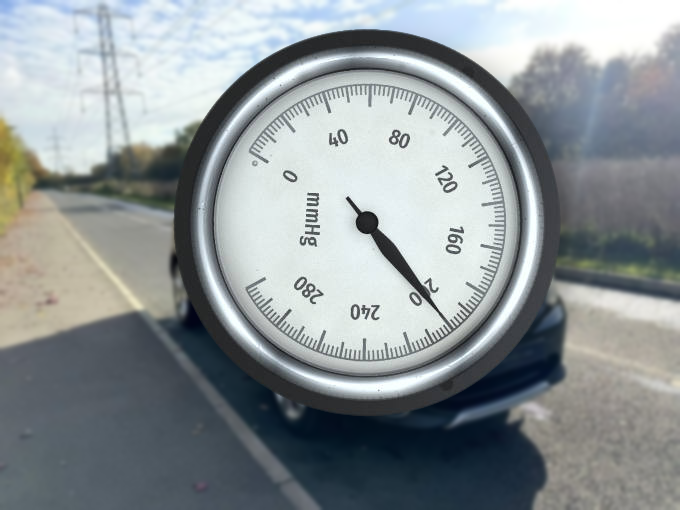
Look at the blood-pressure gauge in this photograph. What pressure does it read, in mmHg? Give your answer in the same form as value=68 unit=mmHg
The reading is value=200 unit=mmHg
